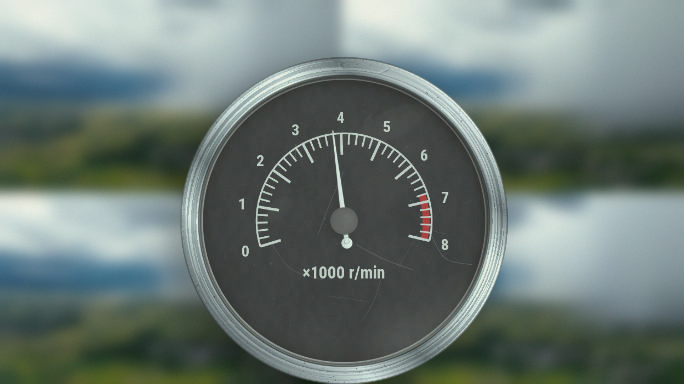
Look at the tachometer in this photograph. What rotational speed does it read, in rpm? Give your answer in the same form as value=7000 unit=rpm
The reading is value=3800 unit=rpm
